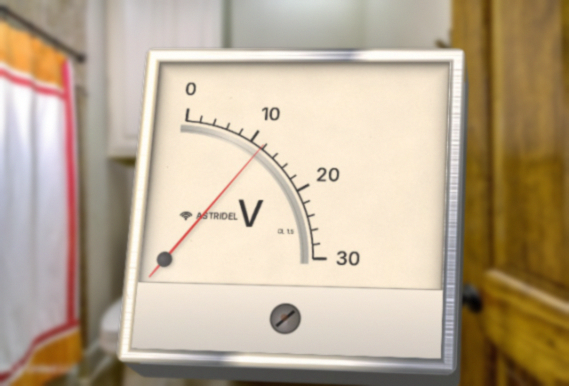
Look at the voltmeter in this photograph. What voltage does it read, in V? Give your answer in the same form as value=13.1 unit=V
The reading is value=12 unit=V
